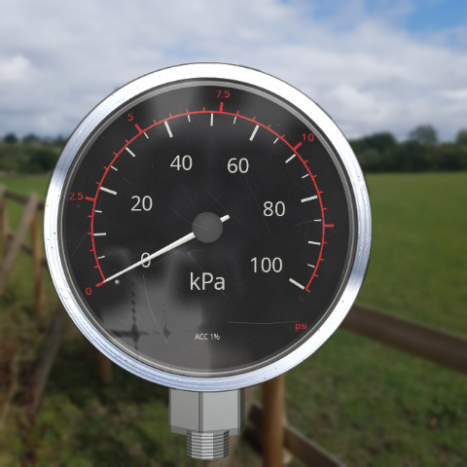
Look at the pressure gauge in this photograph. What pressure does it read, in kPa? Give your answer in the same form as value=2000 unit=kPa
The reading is value=0 unit=kPa
